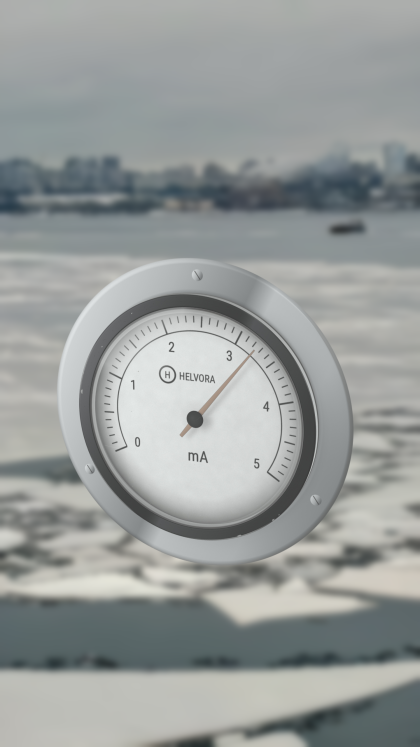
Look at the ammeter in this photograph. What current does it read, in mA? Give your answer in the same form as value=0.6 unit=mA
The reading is value=3.25 unit=mA
